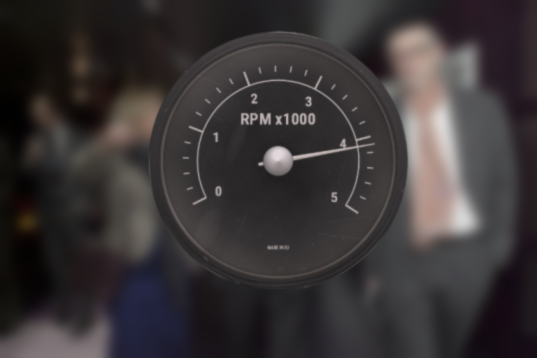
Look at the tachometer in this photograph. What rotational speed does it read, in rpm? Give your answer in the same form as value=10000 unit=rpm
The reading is value=4100 unit=rpm
